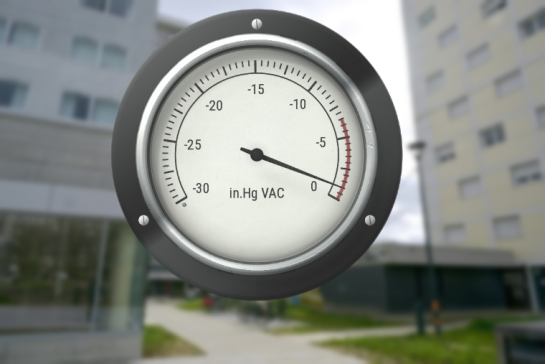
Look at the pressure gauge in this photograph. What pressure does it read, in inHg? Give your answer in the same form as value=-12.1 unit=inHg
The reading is value=-1 unit=inHg
